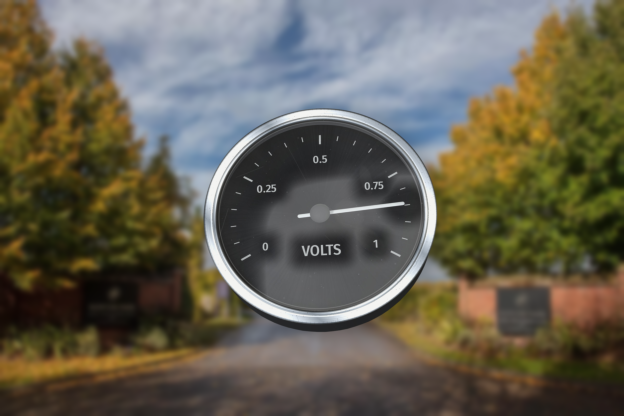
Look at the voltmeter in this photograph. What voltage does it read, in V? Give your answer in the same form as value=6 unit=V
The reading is value=0.85 unit=V
